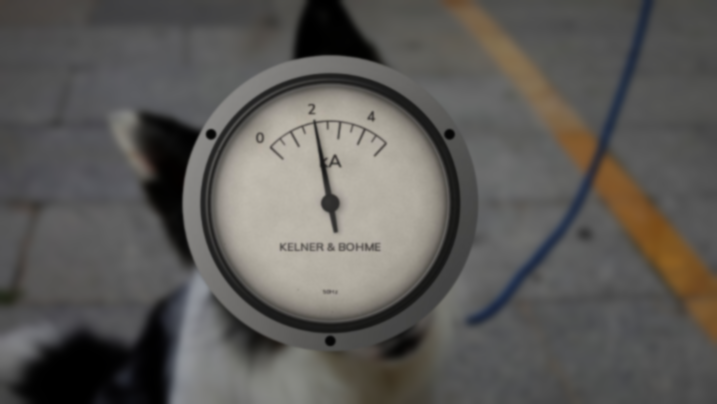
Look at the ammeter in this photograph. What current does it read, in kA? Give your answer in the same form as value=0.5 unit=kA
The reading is value=2 unit=kA
